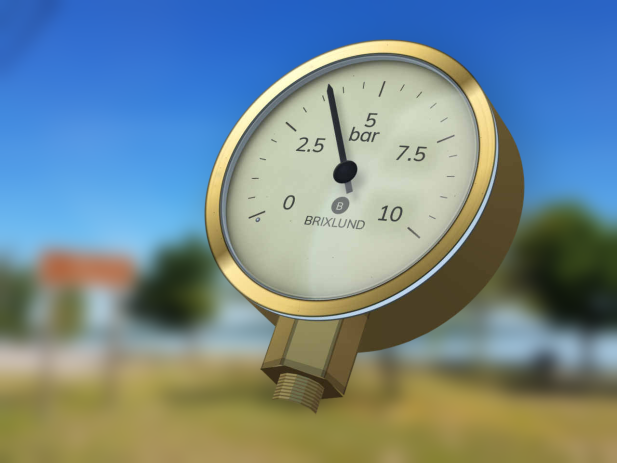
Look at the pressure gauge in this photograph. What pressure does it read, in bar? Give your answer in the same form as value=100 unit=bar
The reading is value=3.75 unit=bar
